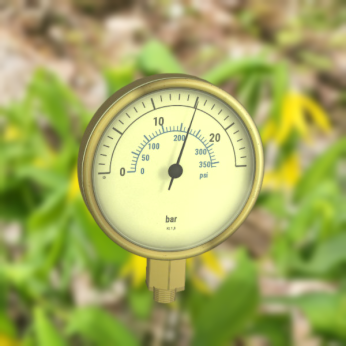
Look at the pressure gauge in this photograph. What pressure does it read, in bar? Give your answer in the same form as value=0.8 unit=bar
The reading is value=15 unit=bar
